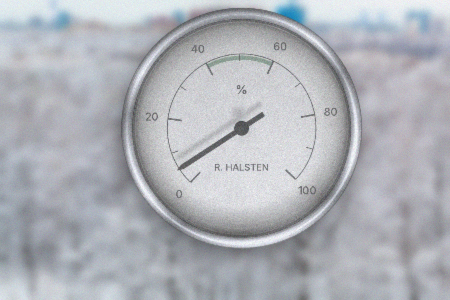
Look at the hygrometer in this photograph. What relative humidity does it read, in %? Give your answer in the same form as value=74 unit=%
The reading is value=5 unit=%
